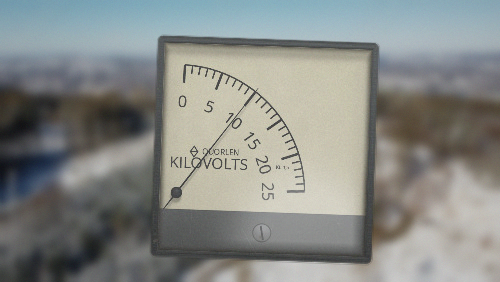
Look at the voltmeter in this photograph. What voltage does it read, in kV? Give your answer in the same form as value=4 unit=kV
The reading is value=10 unit=kV
